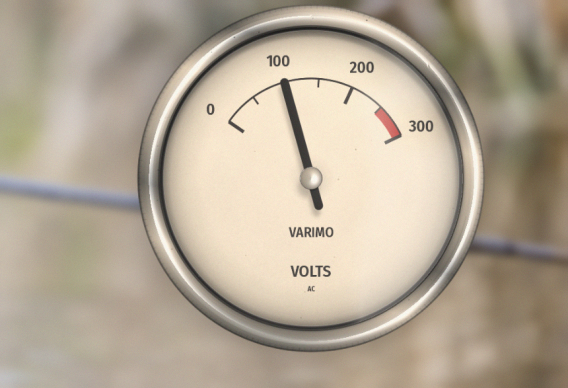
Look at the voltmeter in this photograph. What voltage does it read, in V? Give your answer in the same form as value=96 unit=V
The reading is value=100 unit=V
